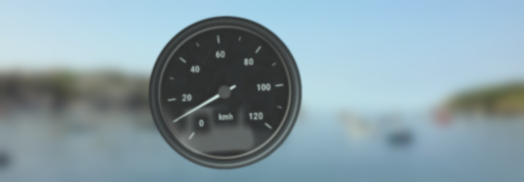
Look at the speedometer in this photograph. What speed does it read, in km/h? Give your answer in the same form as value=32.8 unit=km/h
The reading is value=10 unit=km/h
